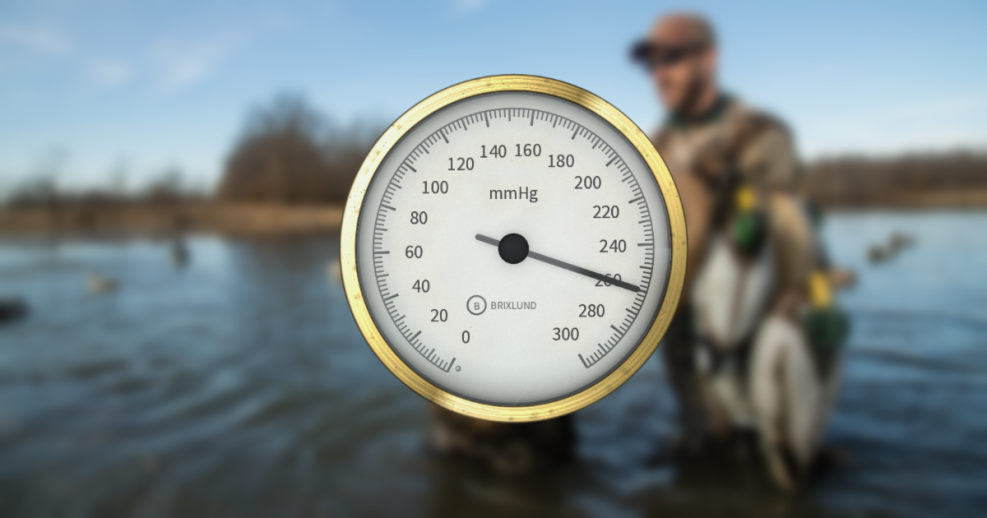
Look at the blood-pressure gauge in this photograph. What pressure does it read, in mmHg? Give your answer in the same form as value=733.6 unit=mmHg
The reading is value=260 unit=mmHg
